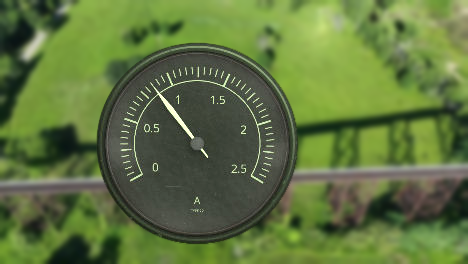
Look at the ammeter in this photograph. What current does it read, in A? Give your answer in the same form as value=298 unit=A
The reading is value=0.85 unit=A
